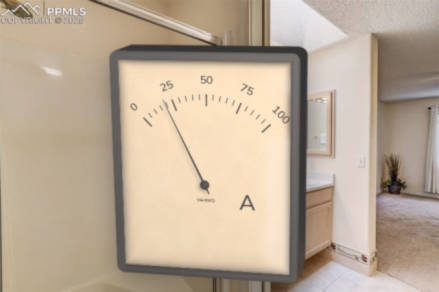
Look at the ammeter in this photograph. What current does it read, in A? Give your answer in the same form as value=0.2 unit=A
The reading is value=20 unit=A
